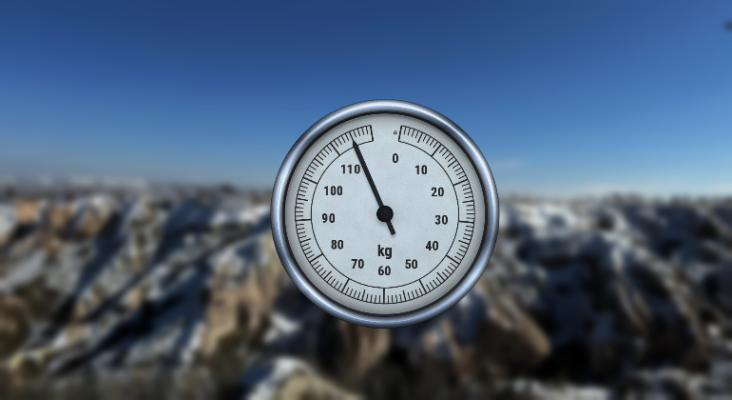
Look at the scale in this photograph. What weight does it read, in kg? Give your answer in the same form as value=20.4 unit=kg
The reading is value=115 unit=kg
